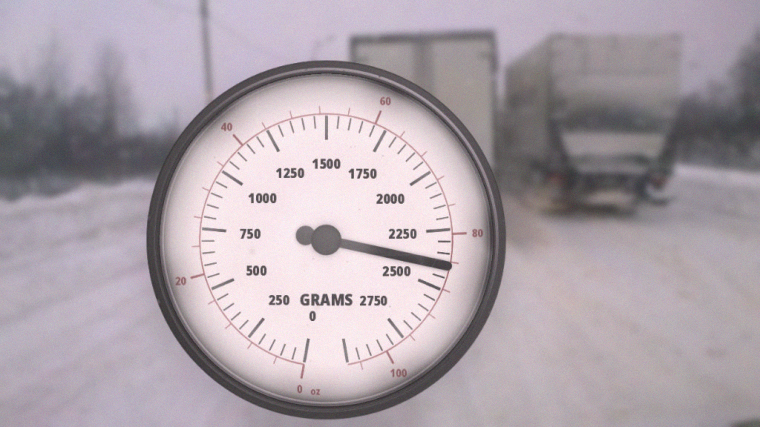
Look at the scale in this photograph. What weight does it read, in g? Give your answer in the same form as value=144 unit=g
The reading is value=2400 unit=g
